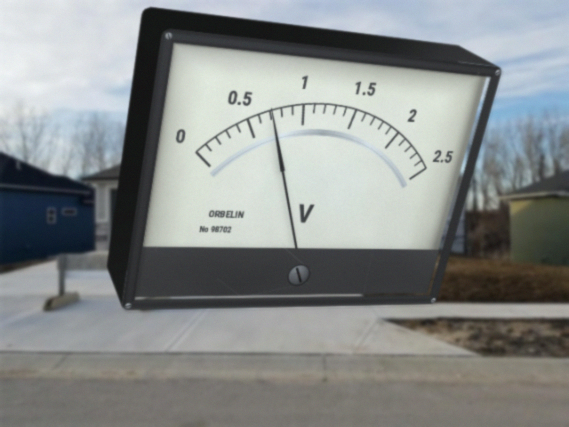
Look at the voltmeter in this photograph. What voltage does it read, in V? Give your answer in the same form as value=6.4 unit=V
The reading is value=0.7 unit=V
